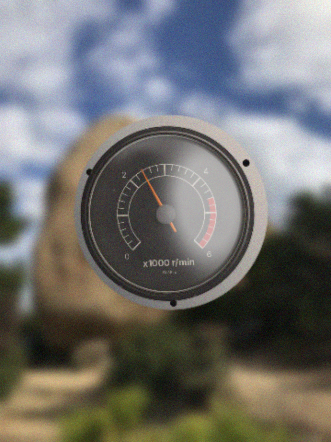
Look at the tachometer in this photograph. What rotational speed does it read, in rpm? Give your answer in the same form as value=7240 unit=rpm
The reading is value=2400 unit=rpm
